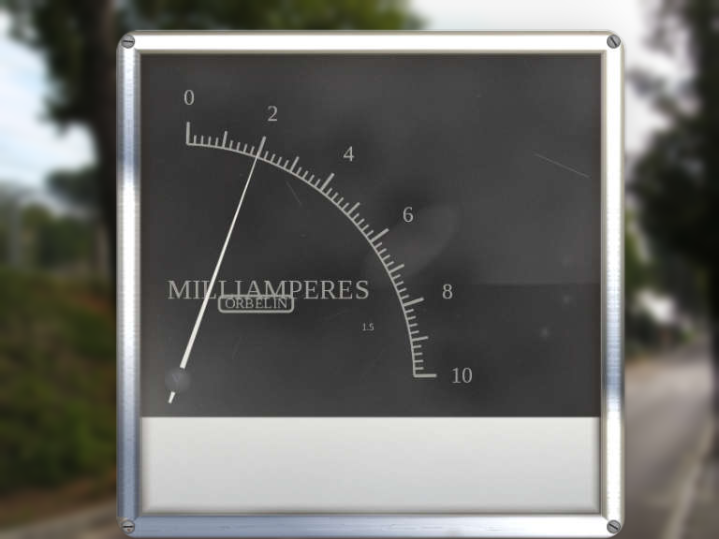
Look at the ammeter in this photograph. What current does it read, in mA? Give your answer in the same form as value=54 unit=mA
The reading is value=2 unit=mA
